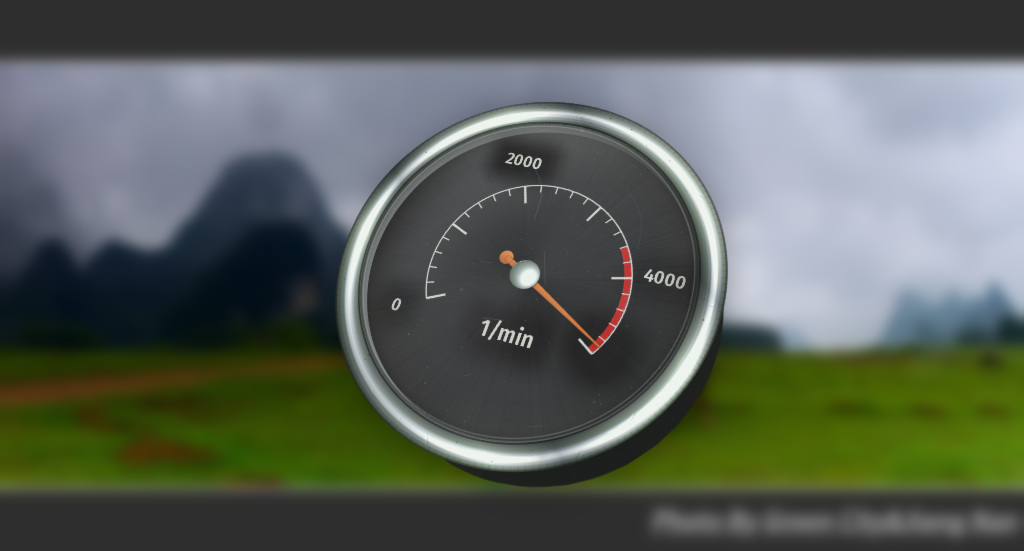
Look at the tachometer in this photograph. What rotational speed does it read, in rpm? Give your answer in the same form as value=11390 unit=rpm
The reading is value=4900 unit=rpm
